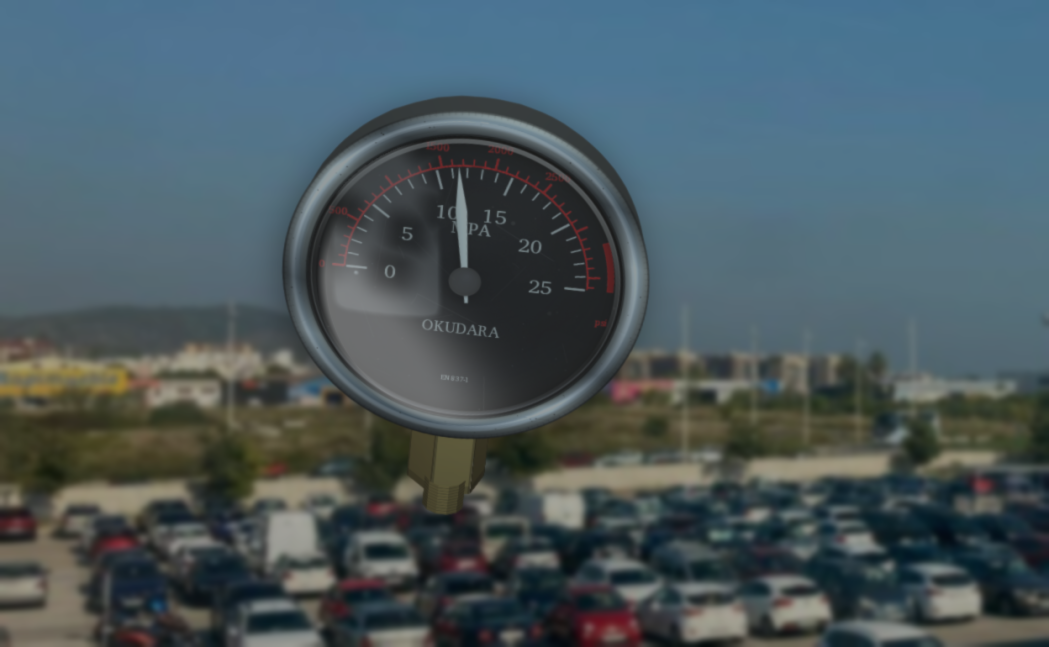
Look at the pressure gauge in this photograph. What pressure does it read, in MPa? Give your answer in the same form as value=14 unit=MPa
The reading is value=11.5 unit=MPa
